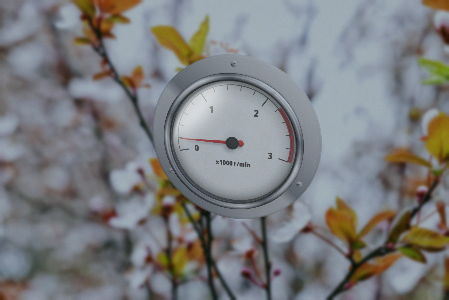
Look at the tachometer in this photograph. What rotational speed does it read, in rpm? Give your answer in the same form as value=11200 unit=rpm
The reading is value=200 unit=rpm
